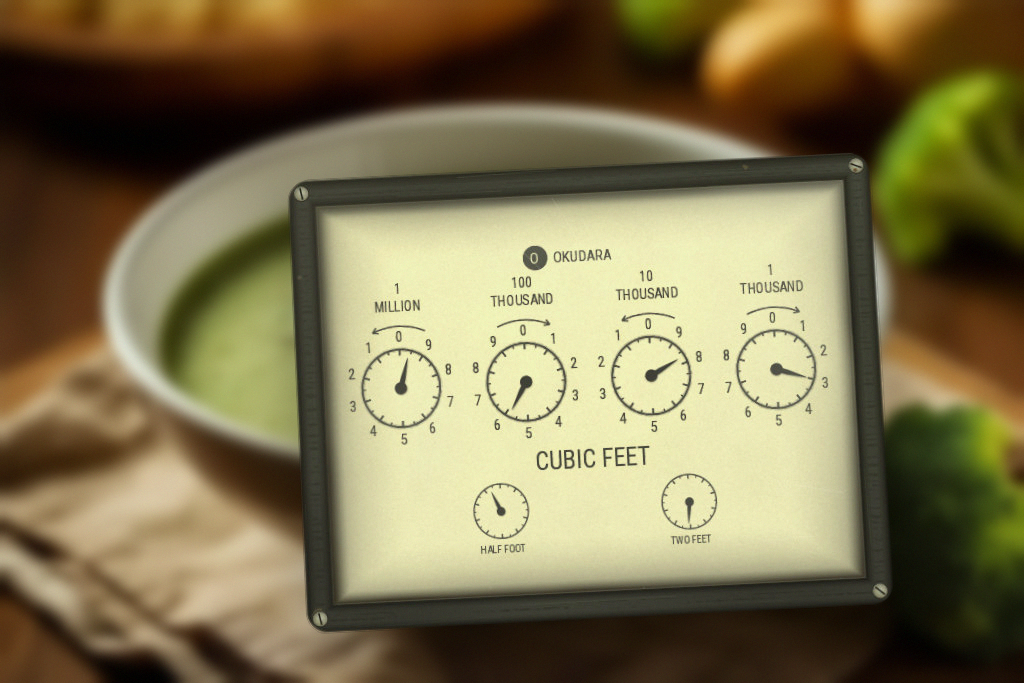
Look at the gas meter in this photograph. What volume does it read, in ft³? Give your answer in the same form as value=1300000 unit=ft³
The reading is value=958300 unit=ft³
